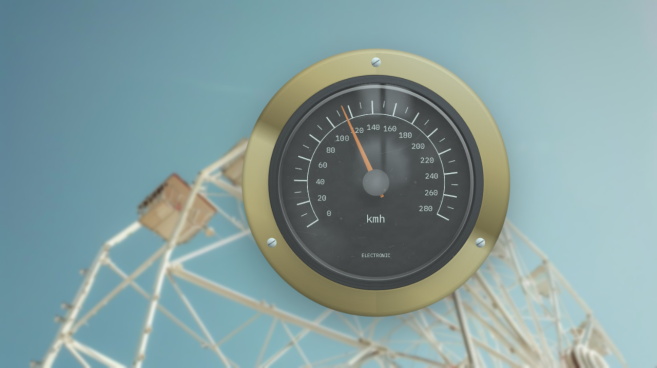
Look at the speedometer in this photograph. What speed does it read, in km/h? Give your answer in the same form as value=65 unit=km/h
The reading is value=115 unit=km/h
